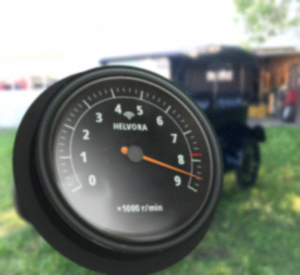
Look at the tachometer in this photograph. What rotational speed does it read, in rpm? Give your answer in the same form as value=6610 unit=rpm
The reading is value=8600 unit=rpm
